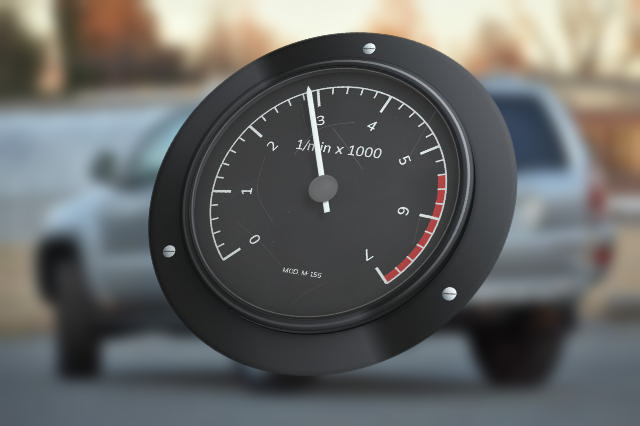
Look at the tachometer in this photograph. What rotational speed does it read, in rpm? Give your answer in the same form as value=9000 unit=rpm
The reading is value=2900 unit=rpm
